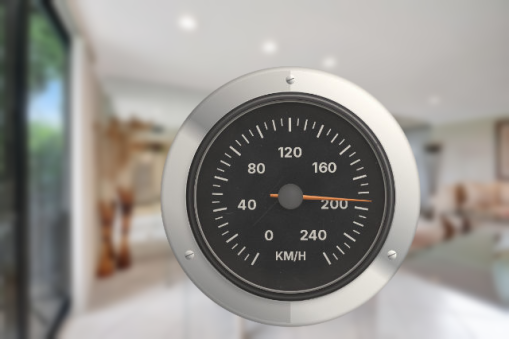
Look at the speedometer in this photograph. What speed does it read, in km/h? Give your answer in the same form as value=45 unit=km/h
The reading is value=195 unit=km/h
